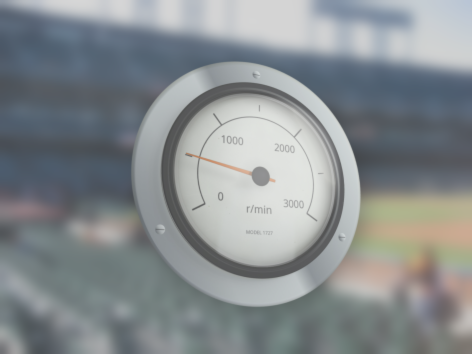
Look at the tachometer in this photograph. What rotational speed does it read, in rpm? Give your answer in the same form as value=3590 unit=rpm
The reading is value=500 unit=rpm
